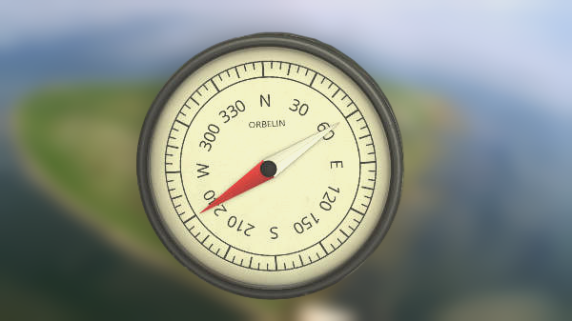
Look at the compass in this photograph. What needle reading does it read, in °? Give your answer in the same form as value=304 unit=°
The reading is value=240 unit=°
